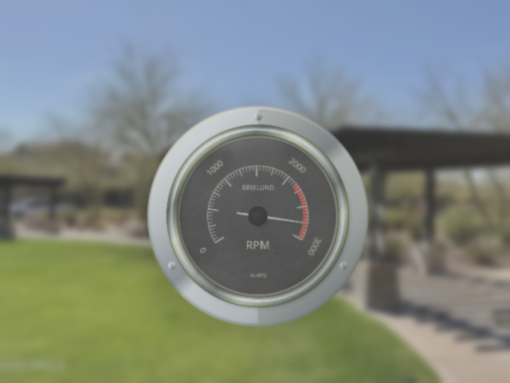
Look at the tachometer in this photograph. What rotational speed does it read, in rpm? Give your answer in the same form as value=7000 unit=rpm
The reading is value=2750 unit=rpm
